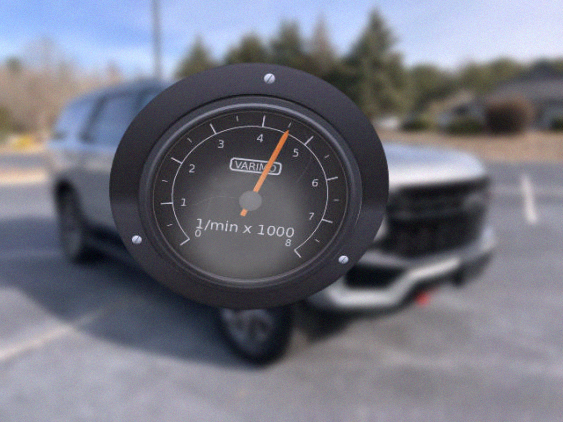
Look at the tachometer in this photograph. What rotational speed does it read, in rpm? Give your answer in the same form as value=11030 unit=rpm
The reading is value=4500 unit=rpm
